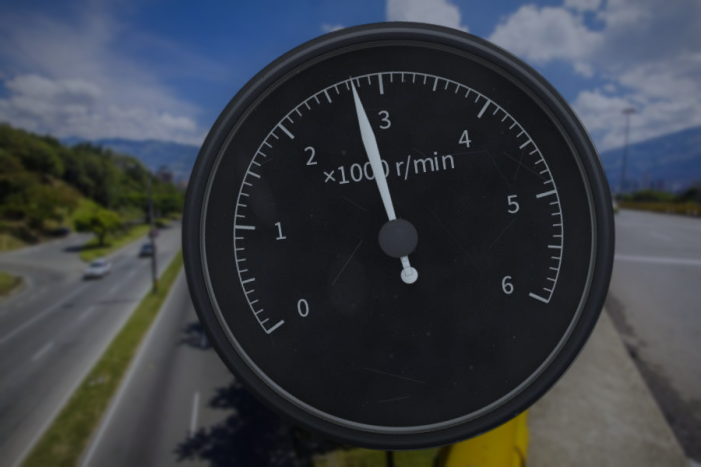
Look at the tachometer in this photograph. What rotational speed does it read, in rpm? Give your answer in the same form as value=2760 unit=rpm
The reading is value=2750 unit=rpm
